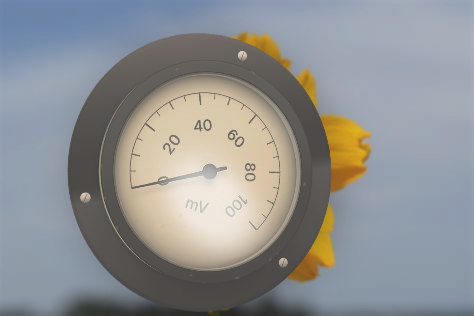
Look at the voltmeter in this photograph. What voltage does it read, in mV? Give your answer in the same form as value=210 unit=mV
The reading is value=0 unit=mV
